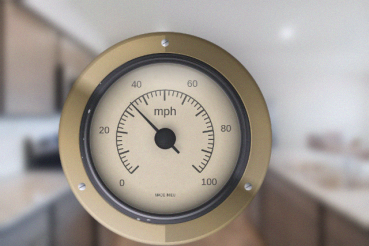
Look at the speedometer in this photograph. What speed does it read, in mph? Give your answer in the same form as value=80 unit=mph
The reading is value=34 unit=mph
